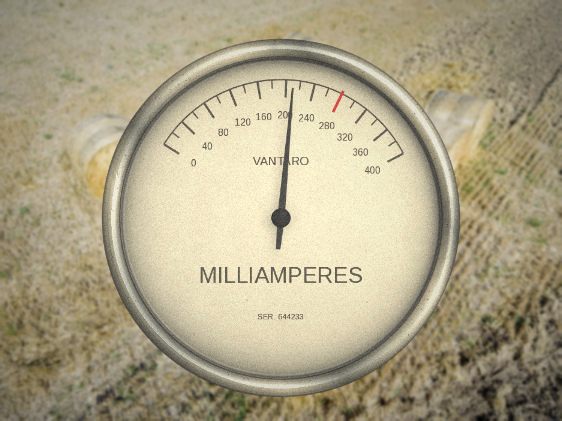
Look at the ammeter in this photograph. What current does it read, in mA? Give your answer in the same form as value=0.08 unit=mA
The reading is value=210 unit=mA
